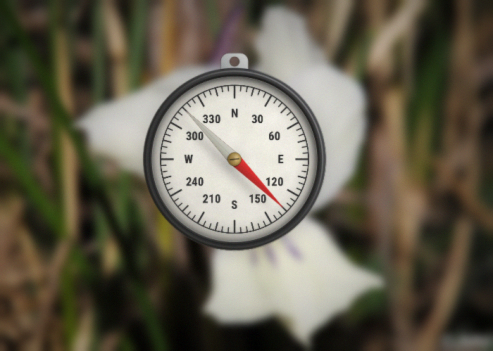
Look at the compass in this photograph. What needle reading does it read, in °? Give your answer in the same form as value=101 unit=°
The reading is value=135 unit=°
